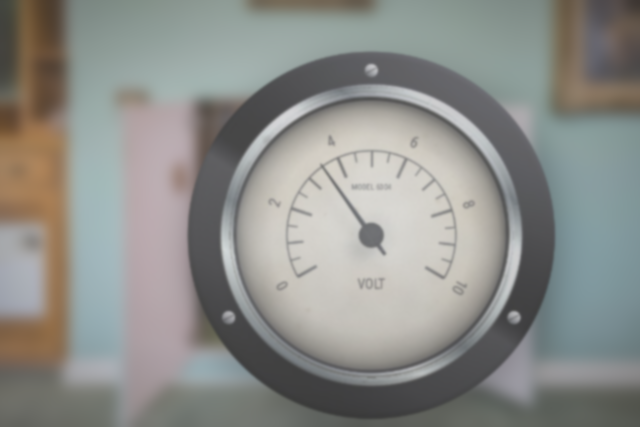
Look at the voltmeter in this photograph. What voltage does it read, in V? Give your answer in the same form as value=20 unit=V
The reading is value=3.5 unit=V
